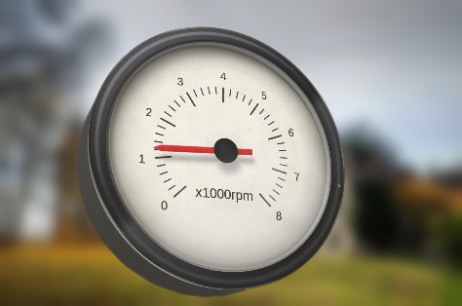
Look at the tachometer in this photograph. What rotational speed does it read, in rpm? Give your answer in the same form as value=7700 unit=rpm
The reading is value=1200 unit=rpm
